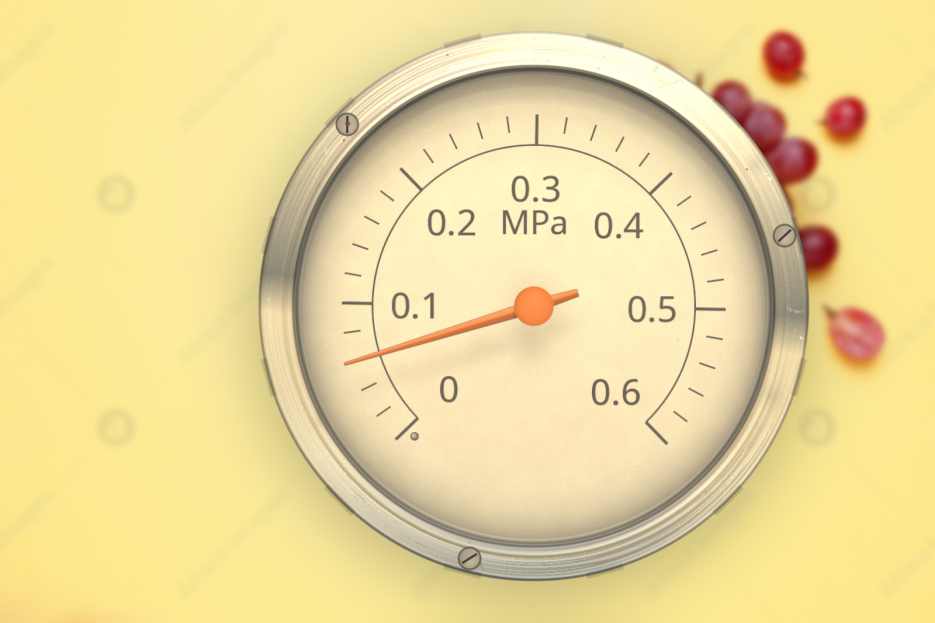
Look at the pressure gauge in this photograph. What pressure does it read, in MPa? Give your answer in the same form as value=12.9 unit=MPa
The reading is value=0.06 unit=MPa
